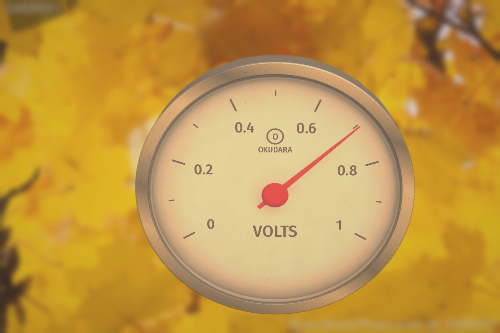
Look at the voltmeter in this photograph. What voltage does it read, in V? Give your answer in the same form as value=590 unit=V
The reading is value=0.7 unit=V
